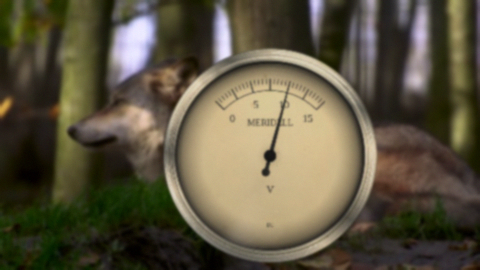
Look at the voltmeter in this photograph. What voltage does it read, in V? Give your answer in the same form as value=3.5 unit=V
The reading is value=10 unit=V
